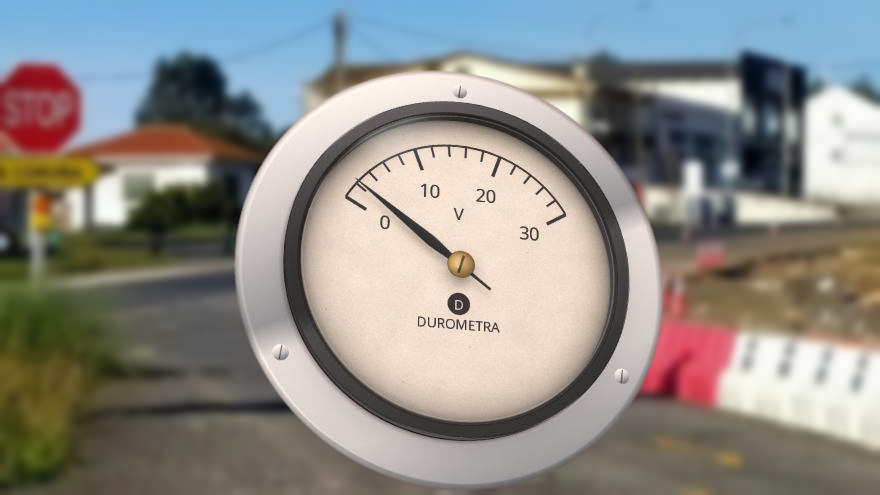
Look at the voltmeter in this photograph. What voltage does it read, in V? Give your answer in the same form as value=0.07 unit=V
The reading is value=2 unit=V
